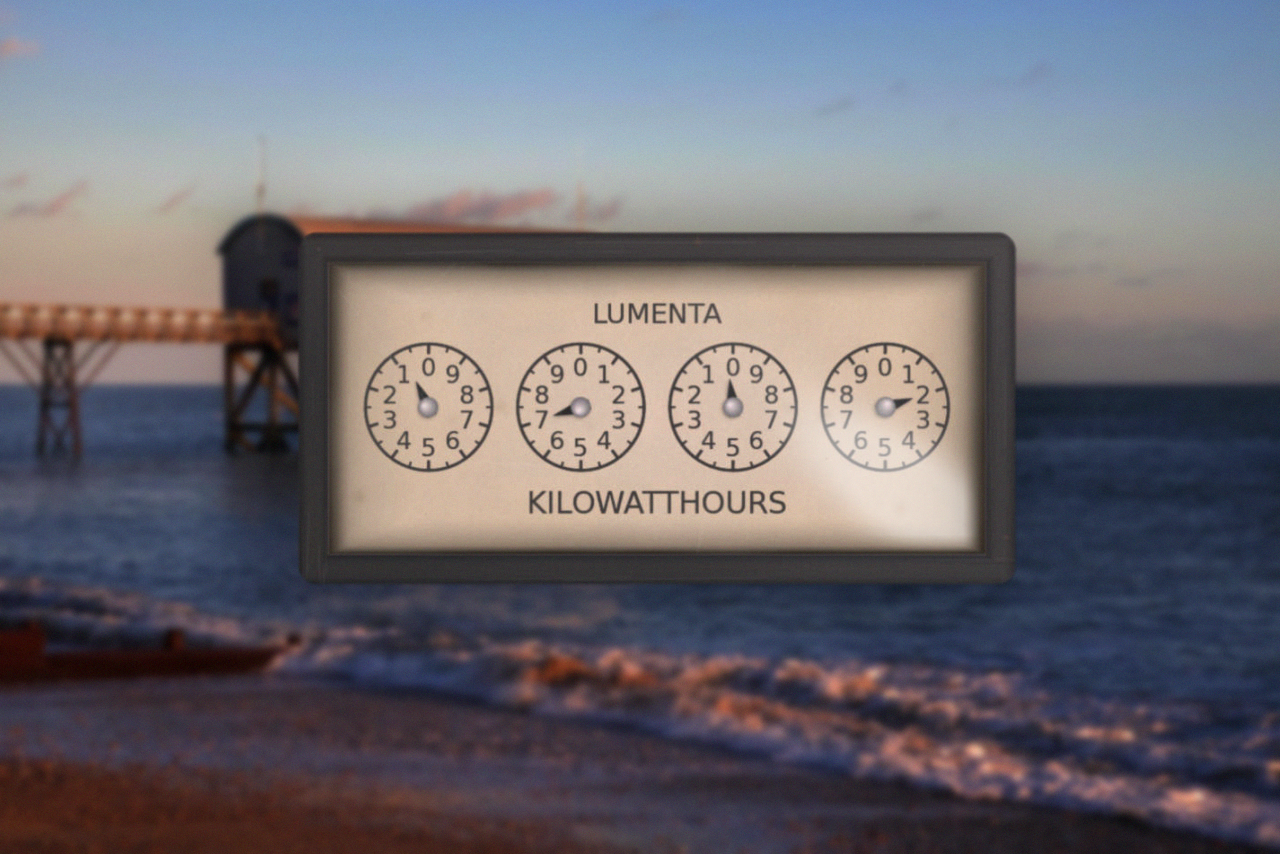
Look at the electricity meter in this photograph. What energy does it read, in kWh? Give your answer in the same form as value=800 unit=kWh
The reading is value=702 unit=kWh
